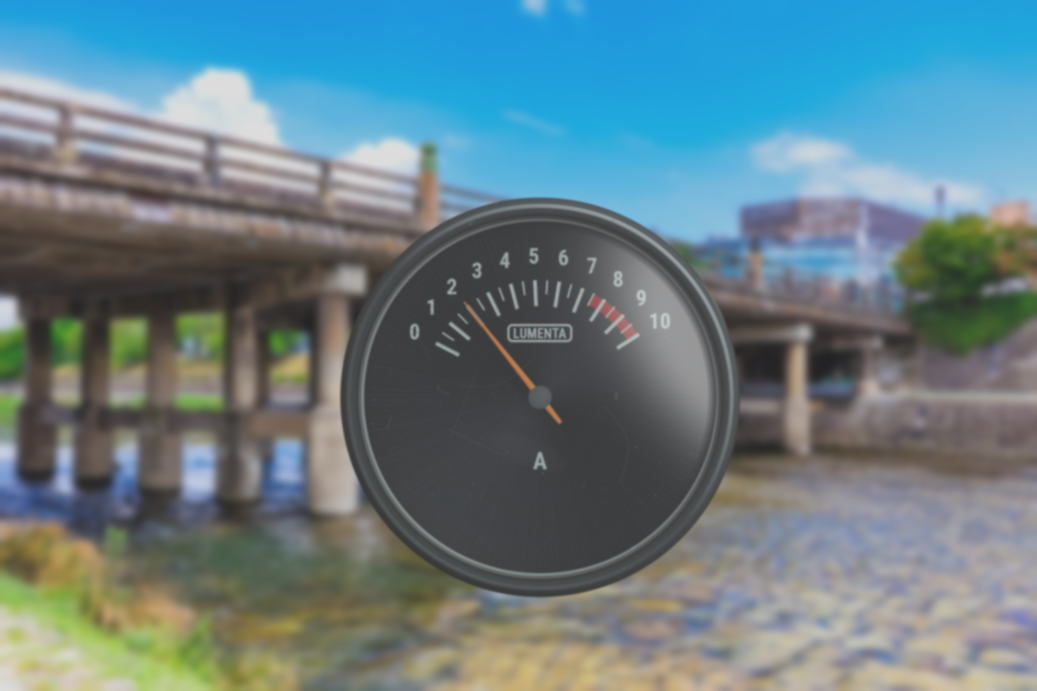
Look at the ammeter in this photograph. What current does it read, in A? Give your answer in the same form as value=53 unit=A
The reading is value=2 unit=A
